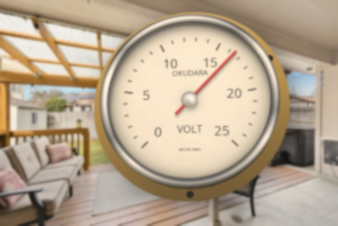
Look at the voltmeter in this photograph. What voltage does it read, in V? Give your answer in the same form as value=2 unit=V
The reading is value=16.5 unit=V
